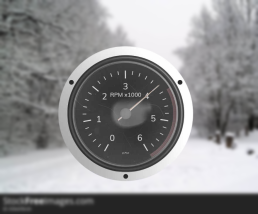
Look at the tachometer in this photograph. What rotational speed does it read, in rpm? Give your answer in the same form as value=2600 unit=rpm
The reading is value=4000 unit=rpm
